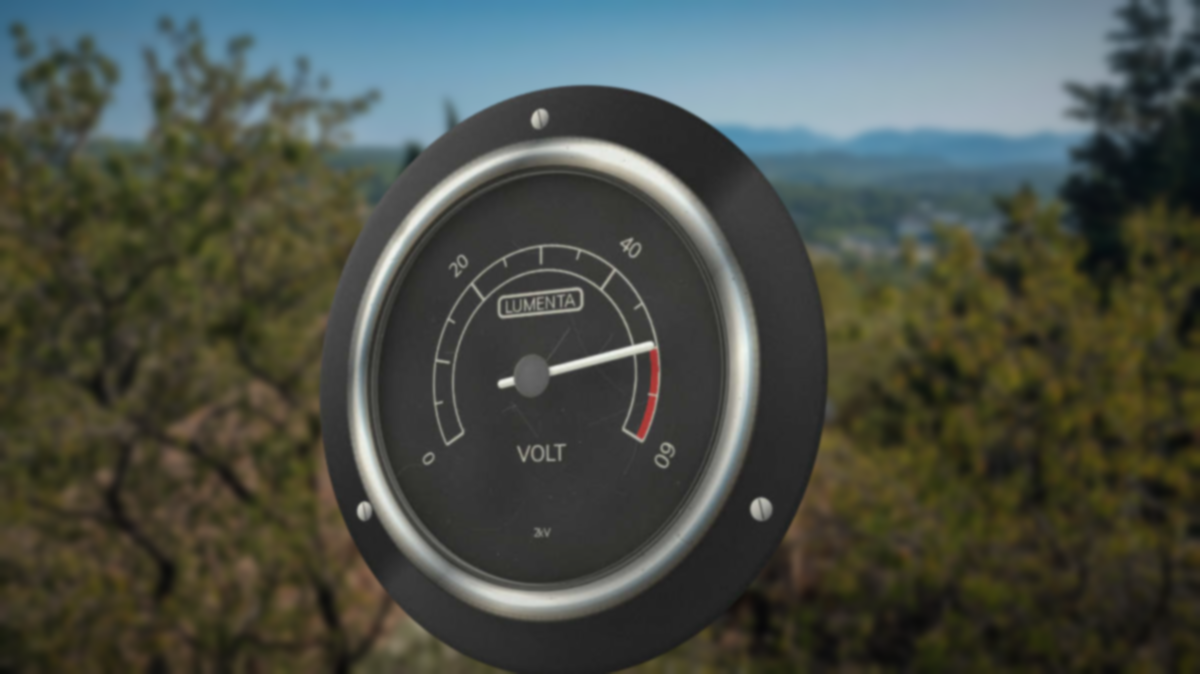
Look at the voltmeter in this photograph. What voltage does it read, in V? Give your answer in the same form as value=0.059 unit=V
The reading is value=50 unit=V
